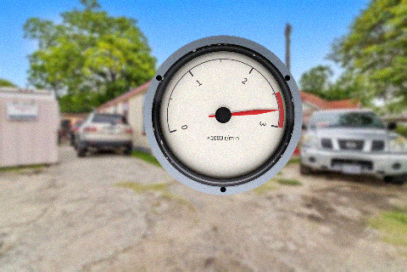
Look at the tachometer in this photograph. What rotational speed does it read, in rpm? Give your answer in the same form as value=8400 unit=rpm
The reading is value=2750 unit=rpm
